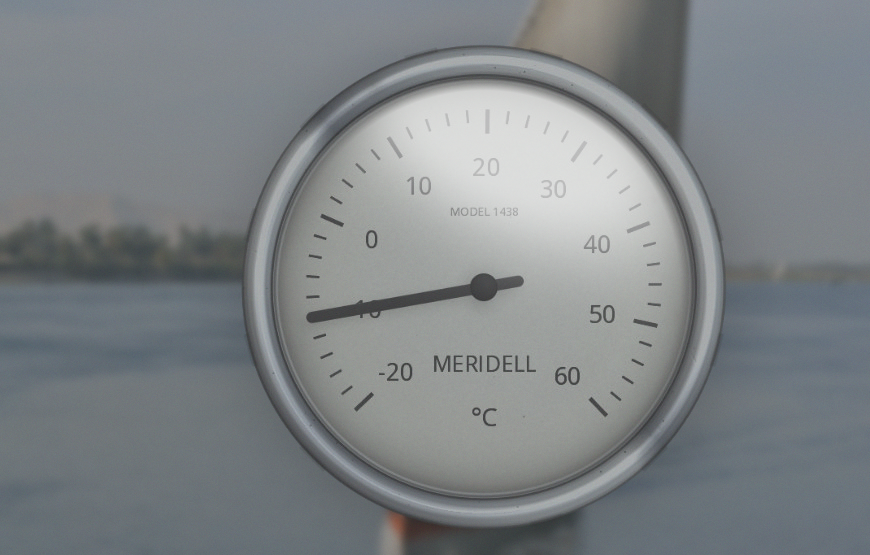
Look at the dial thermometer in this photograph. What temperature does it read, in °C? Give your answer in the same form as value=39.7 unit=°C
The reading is value=-10 unit=°C
